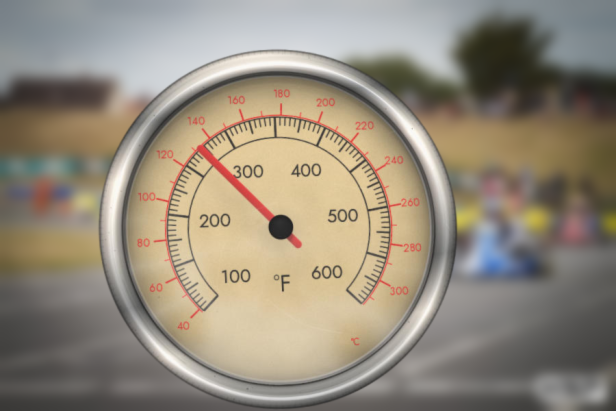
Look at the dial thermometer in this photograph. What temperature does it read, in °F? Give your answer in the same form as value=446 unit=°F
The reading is value=270 unit=°F
